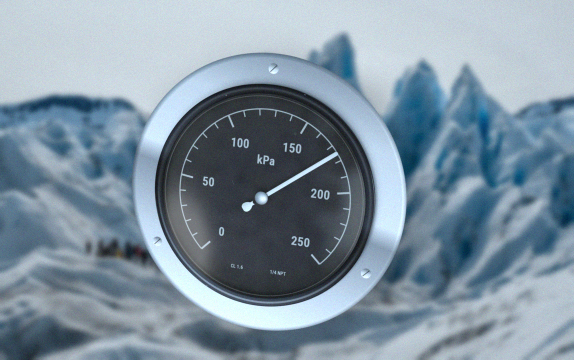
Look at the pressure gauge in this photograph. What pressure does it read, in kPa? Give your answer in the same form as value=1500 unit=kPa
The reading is value=175 unit=kPa
